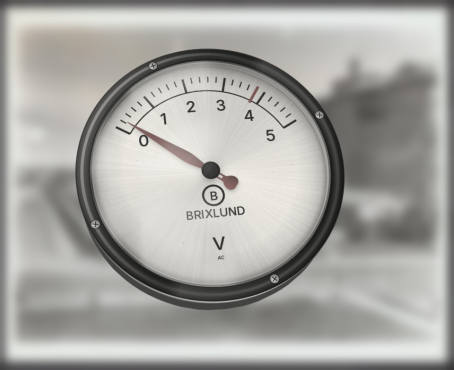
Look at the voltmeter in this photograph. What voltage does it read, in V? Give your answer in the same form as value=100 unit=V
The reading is value=0.2 unit=V
